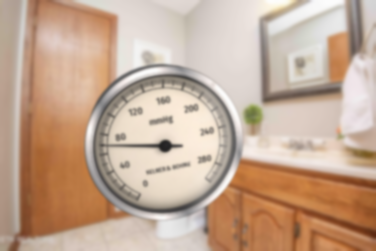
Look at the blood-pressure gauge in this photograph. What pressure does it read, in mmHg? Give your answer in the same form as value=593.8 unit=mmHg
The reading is value=70 unit=mmHg
